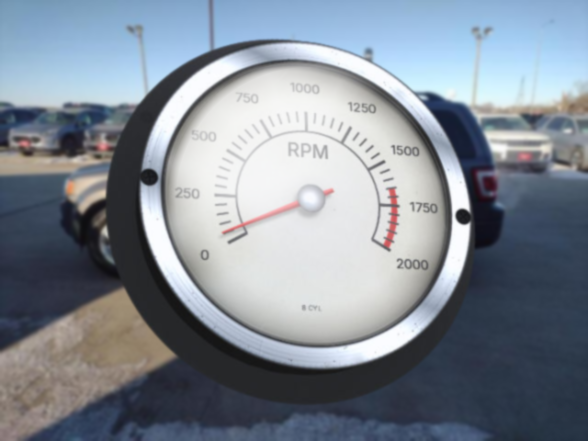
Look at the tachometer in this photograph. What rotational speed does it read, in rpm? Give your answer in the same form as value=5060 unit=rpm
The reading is value=50 unit=rpm
